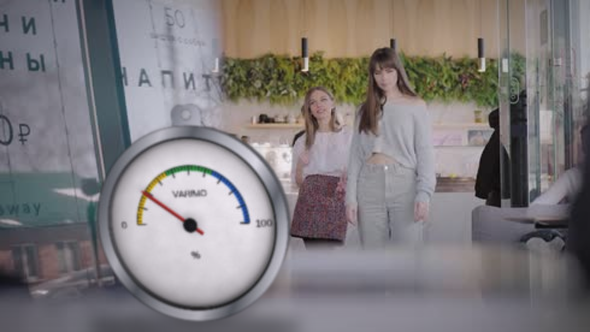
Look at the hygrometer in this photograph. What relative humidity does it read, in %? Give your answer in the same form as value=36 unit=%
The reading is value=20 unit=%
